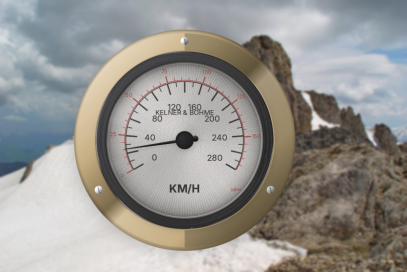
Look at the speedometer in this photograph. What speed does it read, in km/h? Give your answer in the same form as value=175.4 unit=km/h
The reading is value=25 unit=km/h
